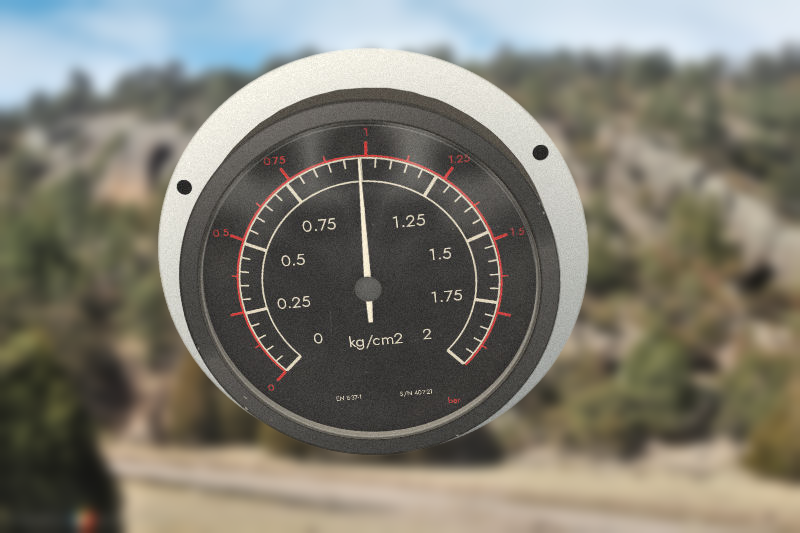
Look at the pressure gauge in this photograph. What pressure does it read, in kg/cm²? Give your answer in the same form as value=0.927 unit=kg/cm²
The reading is value=1 unit=kg/cm²
